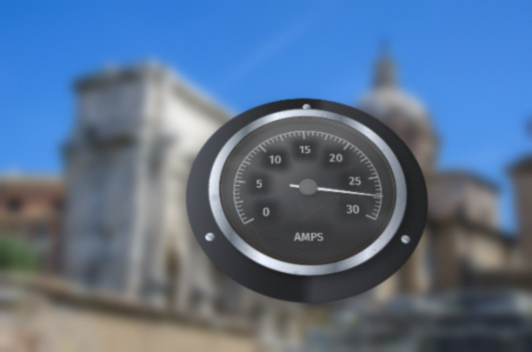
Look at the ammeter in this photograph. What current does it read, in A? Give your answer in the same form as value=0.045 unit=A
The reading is value=27.5 unit=A
